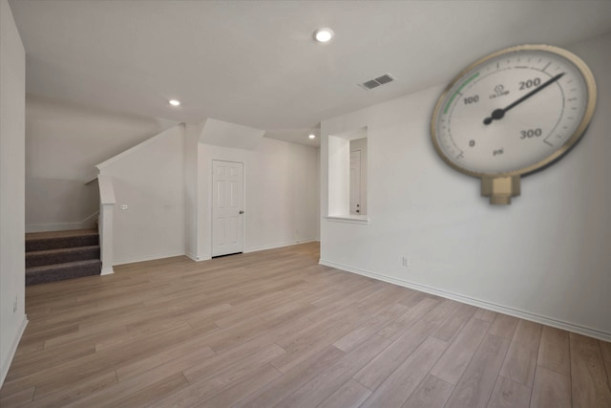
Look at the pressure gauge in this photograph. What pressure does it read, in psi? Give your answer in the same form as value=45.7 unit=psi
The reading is value=220 unit=psi
